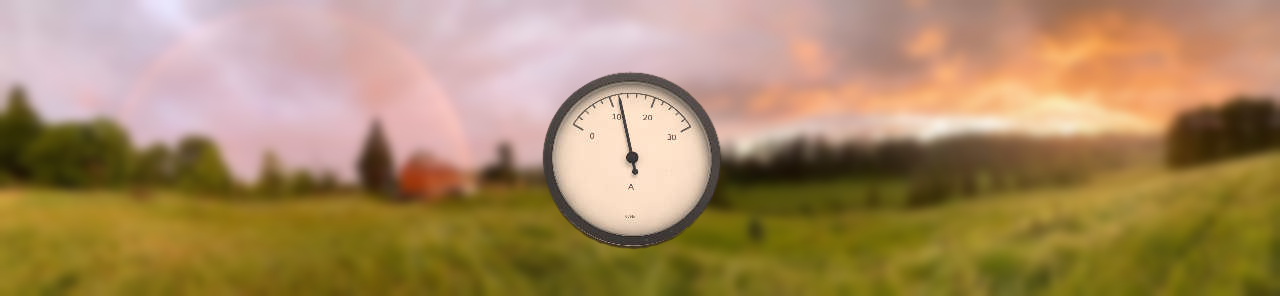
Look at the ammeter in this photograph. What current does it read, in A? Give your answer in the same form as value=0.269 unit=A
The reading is value=12 unit=A
